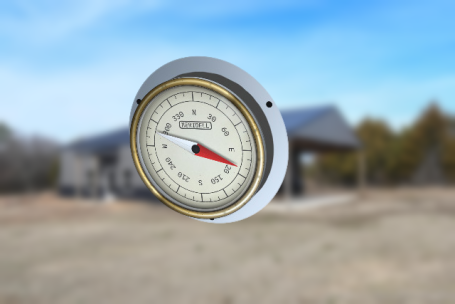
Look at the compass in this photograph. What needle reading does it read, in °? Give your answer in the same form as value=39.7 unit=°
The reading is value=110 unit=°
